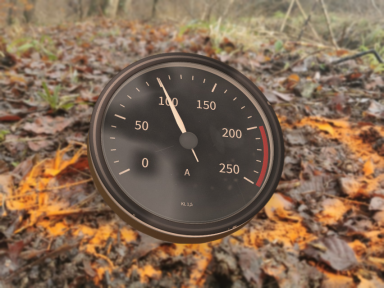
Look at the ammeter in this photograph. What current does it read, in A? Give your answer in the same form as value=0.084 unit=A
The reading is value=100 unit=A
